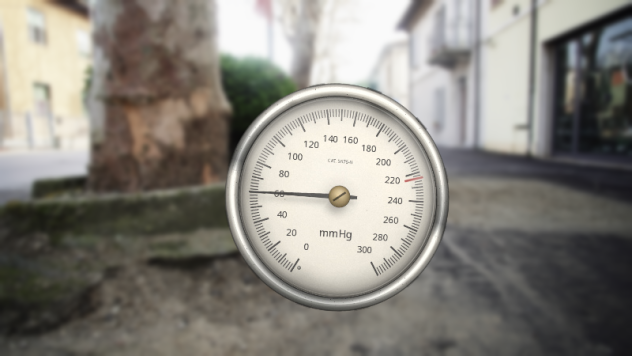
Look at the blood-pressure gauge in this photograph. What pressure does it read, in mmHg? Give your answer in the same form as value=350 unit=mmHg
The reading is value=60 unit=mmHg
